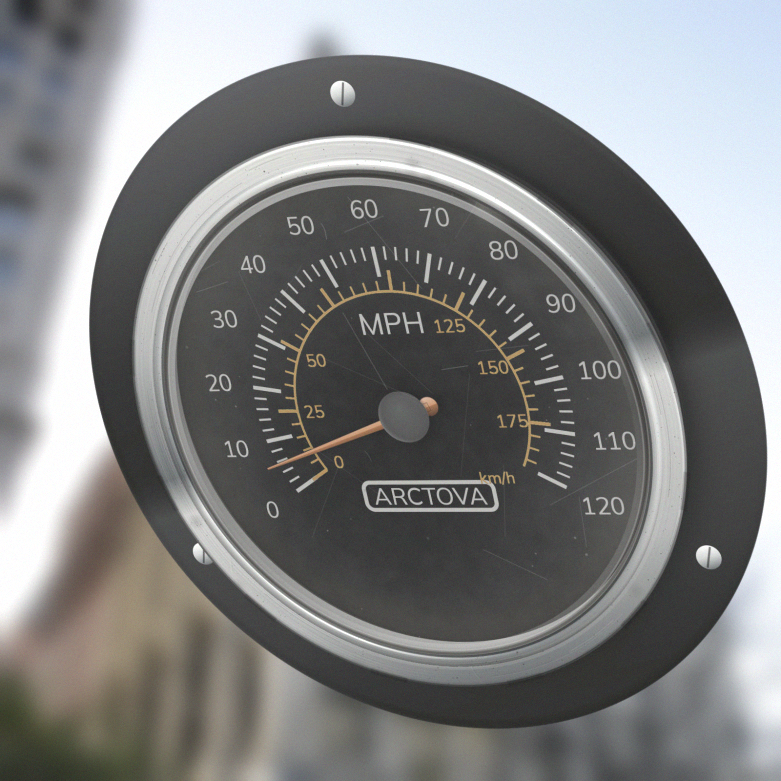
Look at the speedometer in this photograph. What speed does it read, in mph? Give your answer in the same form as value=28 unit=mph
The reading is value=6 unit=mph
